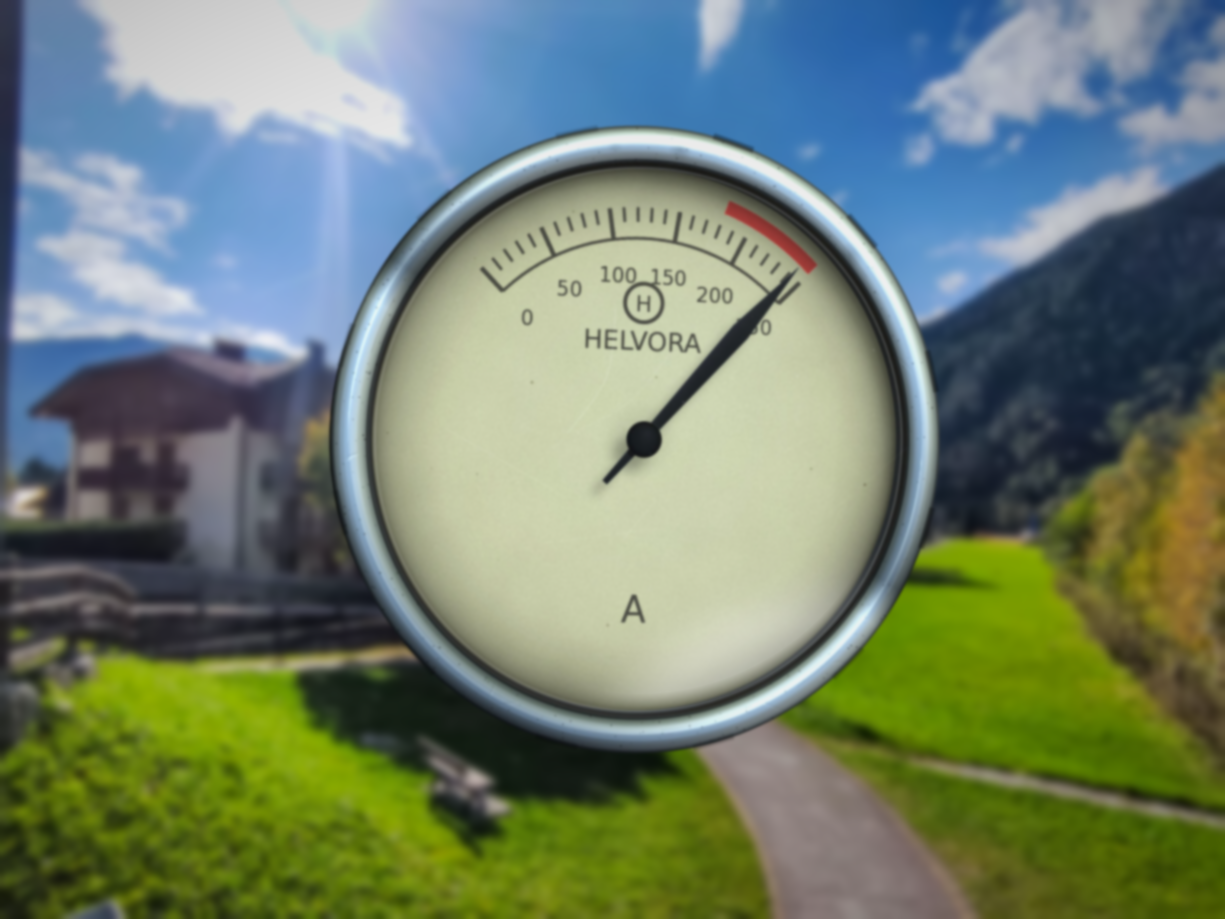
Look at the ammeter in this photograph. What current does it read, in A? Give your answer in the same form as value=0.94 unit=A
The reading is value=240 unit=A
